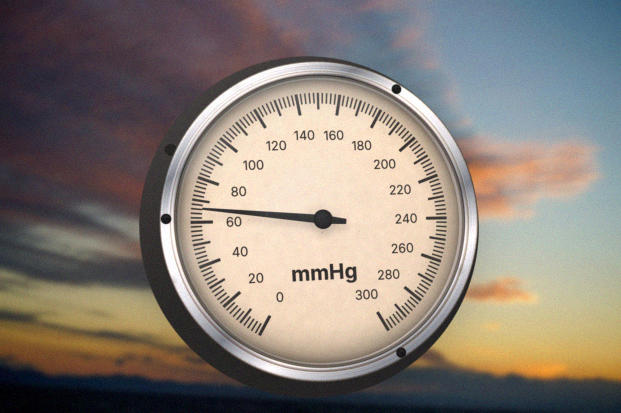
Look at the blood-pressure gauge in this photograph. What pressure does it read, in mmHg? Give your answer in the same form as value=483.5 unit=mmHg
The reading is value=66 unit=mmHg
